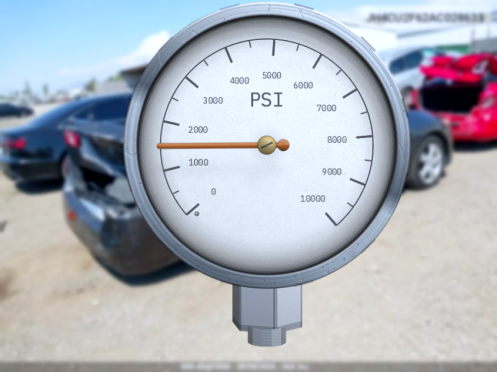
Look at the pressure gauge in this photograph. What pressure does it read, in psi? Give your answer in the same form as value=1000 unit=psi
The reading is value=1500 unit=psi
